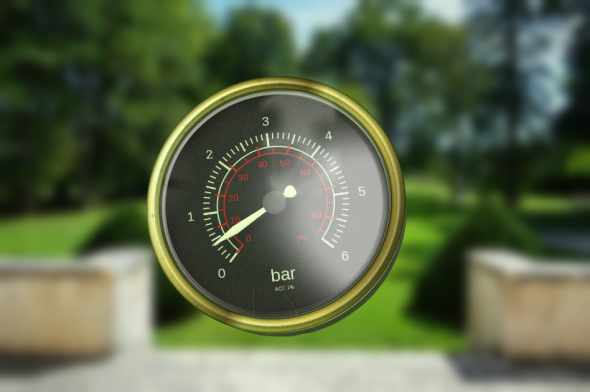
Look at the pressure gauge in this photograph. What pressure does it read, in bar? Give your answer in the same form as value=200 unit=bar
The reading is value=0.4 unit=bar
